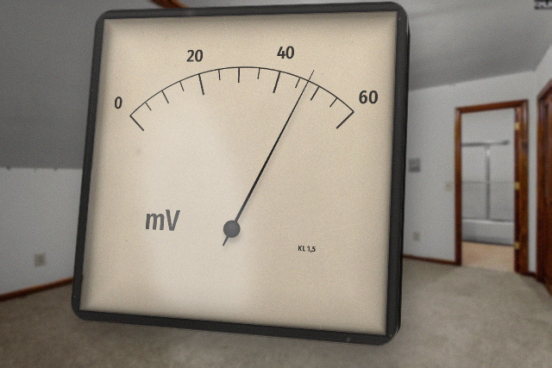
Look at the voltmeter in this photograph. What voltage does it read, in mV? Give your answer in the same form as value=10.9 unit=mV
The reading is value=47.5 unit=mV
